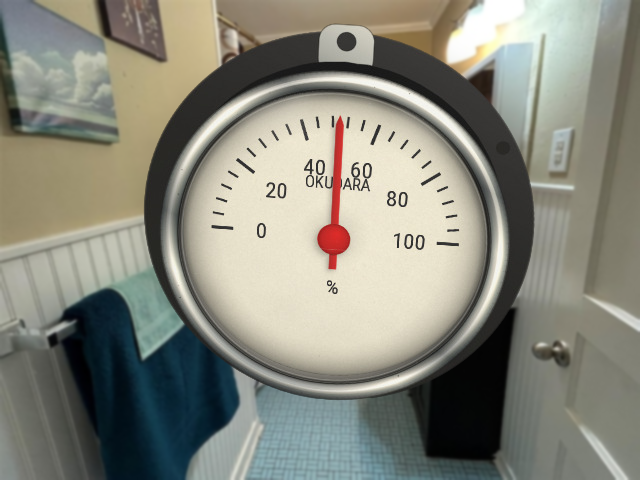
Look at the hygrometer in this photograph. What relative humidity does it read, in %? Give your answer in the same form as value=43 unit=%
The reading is value=50 unit=%
